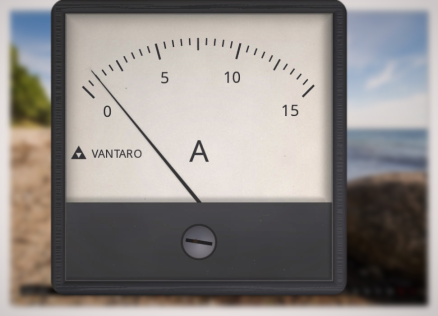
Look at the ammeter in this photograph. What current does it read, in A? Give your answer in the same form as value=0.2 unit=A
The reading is value=1 unit=A
